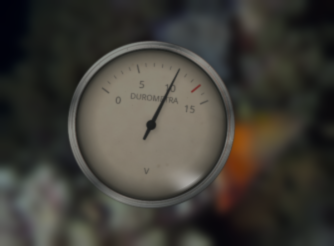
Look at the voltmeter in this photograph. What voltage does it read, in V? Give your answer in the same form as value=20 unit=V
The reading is value=10 unit=V
